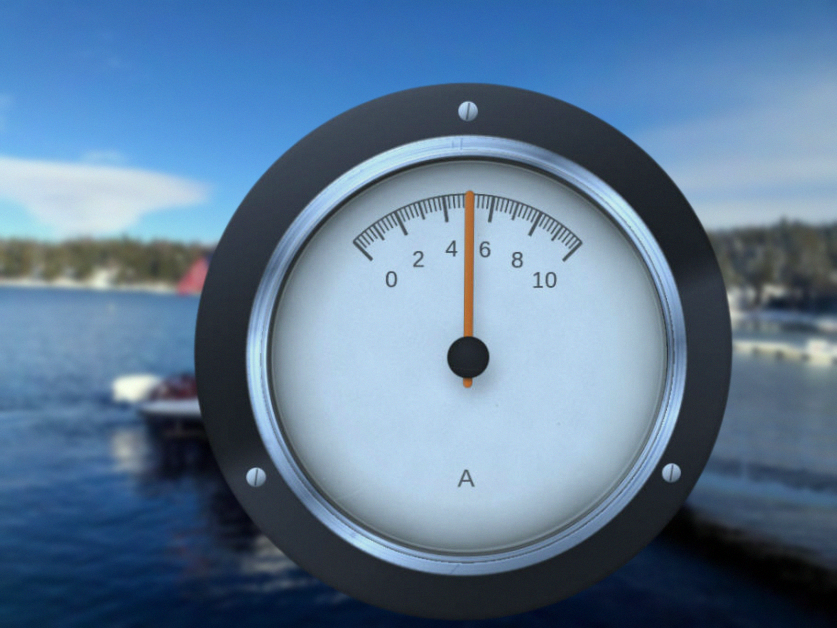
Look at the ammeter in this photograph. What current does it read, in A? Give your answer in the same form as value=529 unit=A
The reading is value=5 unit=A
